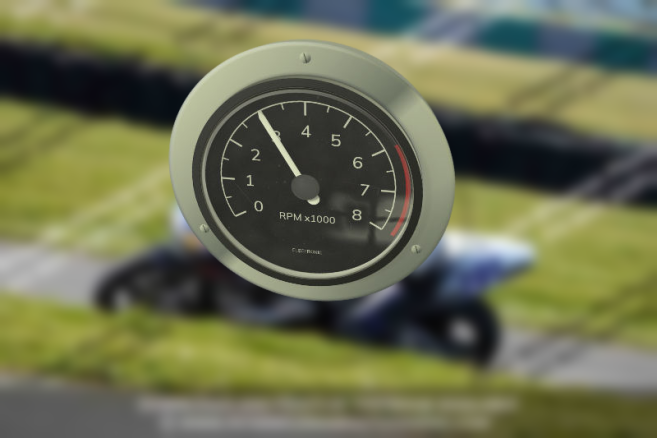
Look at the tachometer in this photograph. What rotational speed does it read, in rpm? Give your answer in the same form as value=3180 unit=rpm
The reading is value=3000 unit=rpm
